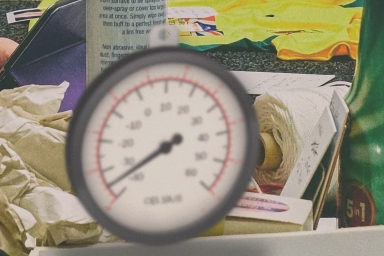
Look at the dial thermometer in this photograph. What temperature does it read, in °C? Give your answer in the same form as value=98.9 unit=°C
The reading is value=-35 unit=°C
